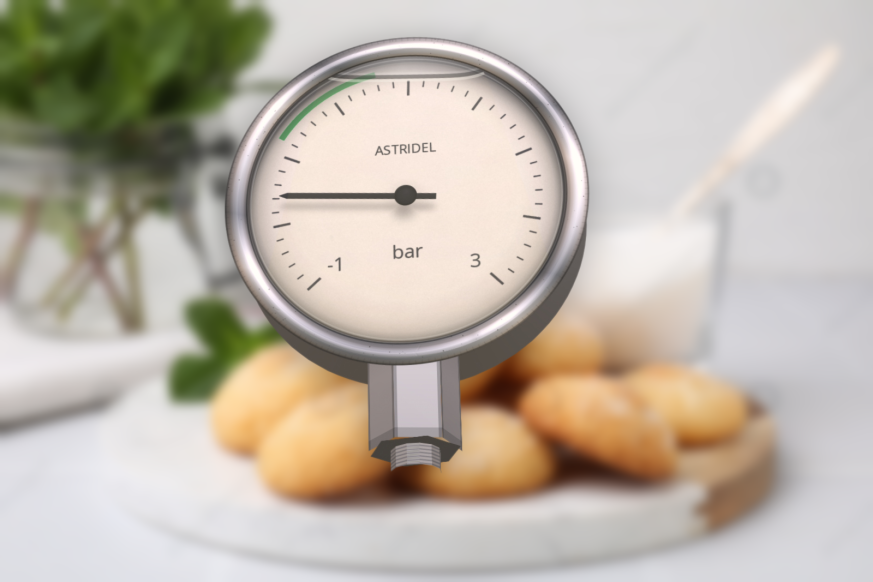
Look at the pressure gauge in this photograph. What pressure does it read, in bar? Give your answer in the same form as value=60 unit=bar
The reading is value=-0.3 unit=bar
